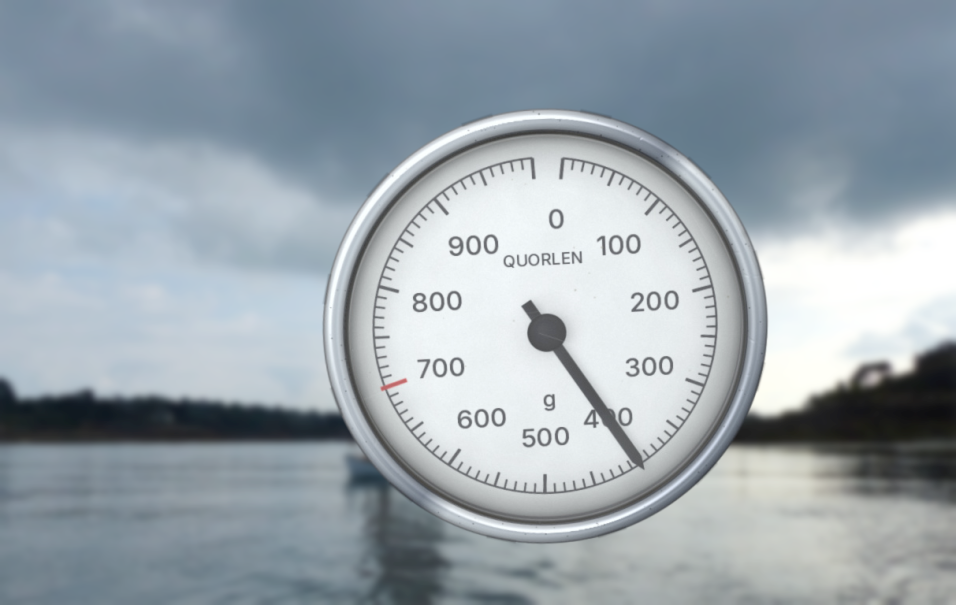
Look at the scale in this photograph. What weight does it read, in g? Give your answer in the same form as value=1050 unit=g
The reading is value=400 unit=g
